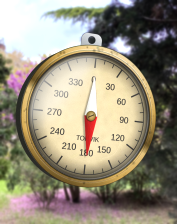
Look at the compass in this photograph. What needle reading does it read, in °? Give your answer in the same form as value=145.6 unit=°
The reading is value=180 unit=°
